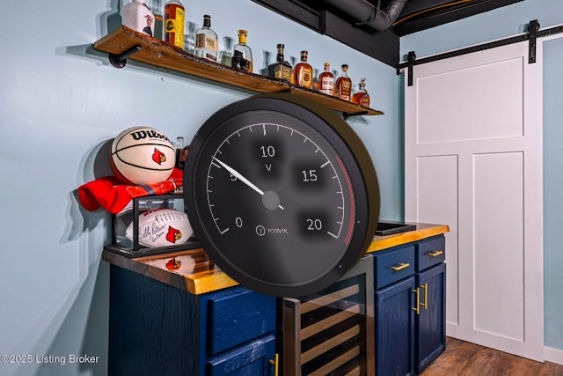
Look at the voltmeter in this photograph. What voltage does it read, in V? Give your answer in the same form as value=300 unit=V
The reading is value=5.5 unit=V
